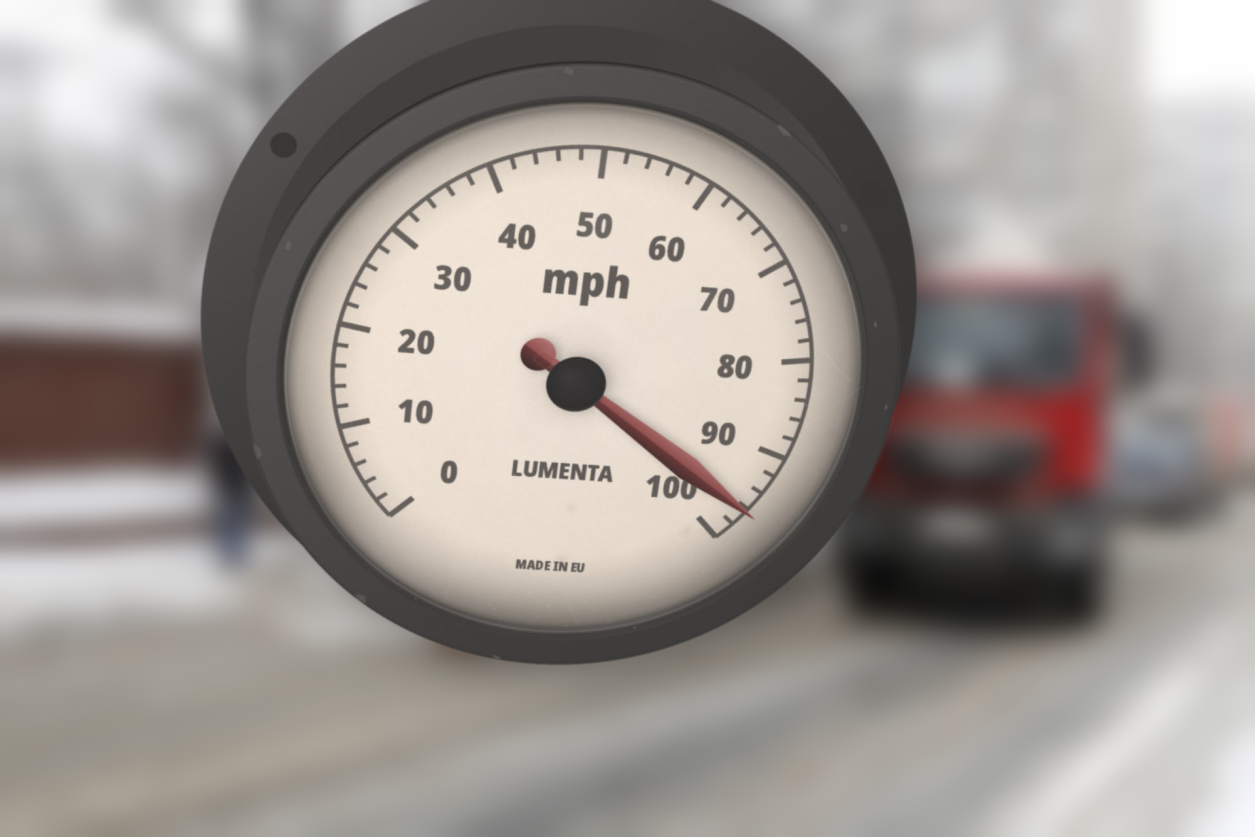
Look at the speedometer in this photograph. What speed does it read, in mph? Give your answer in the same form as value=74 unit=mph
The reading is value=96 unit=mph
